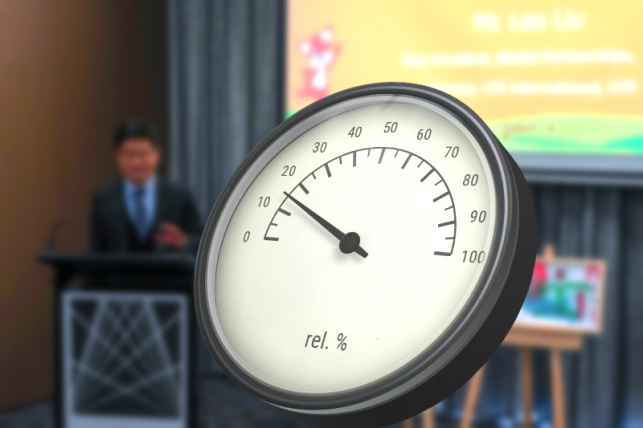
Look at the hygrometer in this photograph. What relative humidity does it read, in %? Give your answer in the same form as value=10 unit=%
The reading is value=15 unit=%
